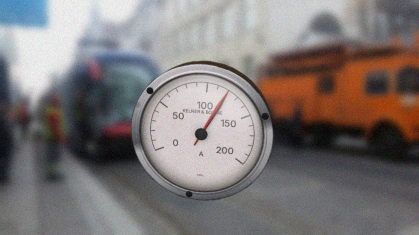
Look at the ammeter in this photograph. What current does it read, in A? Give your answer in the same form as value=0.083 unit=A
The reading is value=120 unit=A
